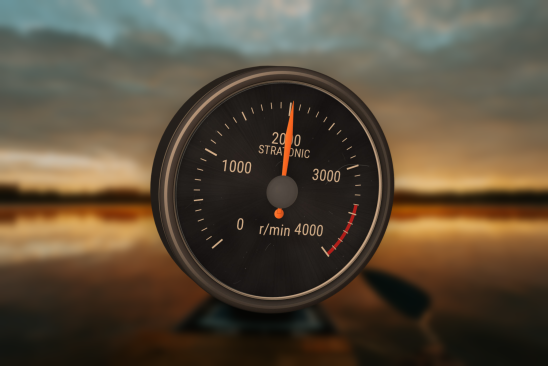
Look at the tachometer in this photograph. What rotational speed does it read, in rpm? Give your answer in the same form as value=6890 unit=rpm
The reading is value=2000 unit=rpm
